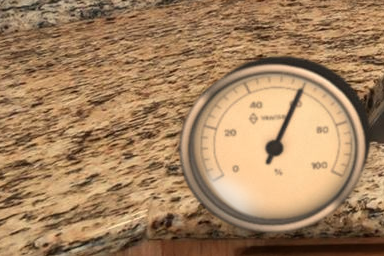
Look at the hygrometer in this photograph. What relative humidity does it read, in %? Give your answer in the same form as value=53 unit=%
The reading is value=60 unit=%
